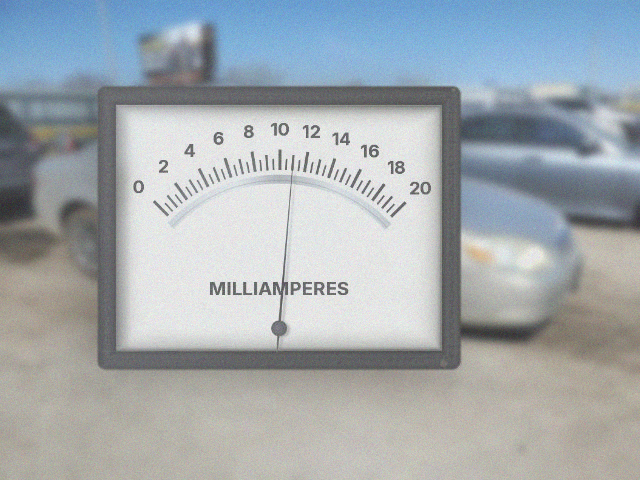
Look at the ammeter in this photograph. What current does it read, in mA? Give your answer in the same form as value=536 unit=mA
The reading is value=11 unit=mA
